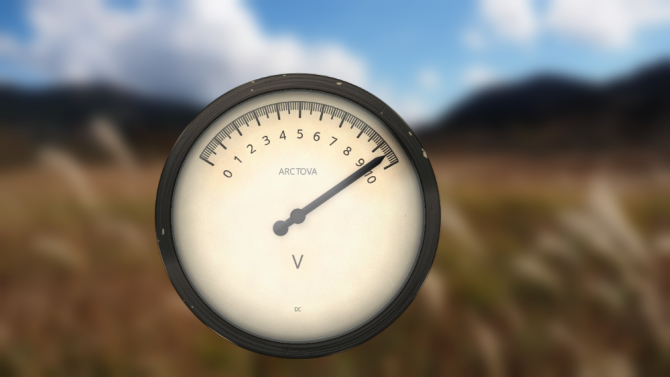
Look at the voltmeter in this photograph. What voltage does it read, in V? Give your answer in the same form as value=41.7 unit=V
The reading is value=9.5 unit=V
